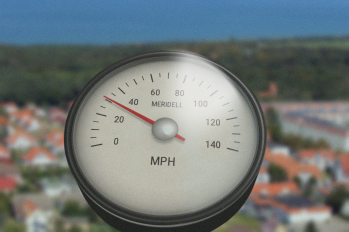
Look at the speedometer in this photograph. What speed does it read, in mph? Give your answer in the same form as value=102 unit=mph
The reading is value=30 unit=mph
